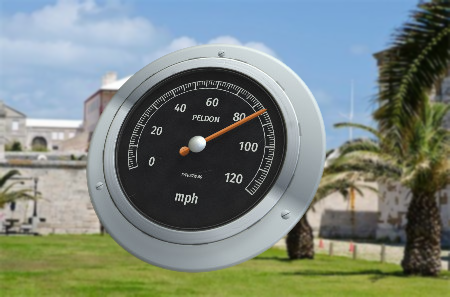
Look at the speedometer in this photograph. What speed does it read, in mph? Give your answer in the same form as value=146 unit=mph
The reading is value=85 unit=mph
